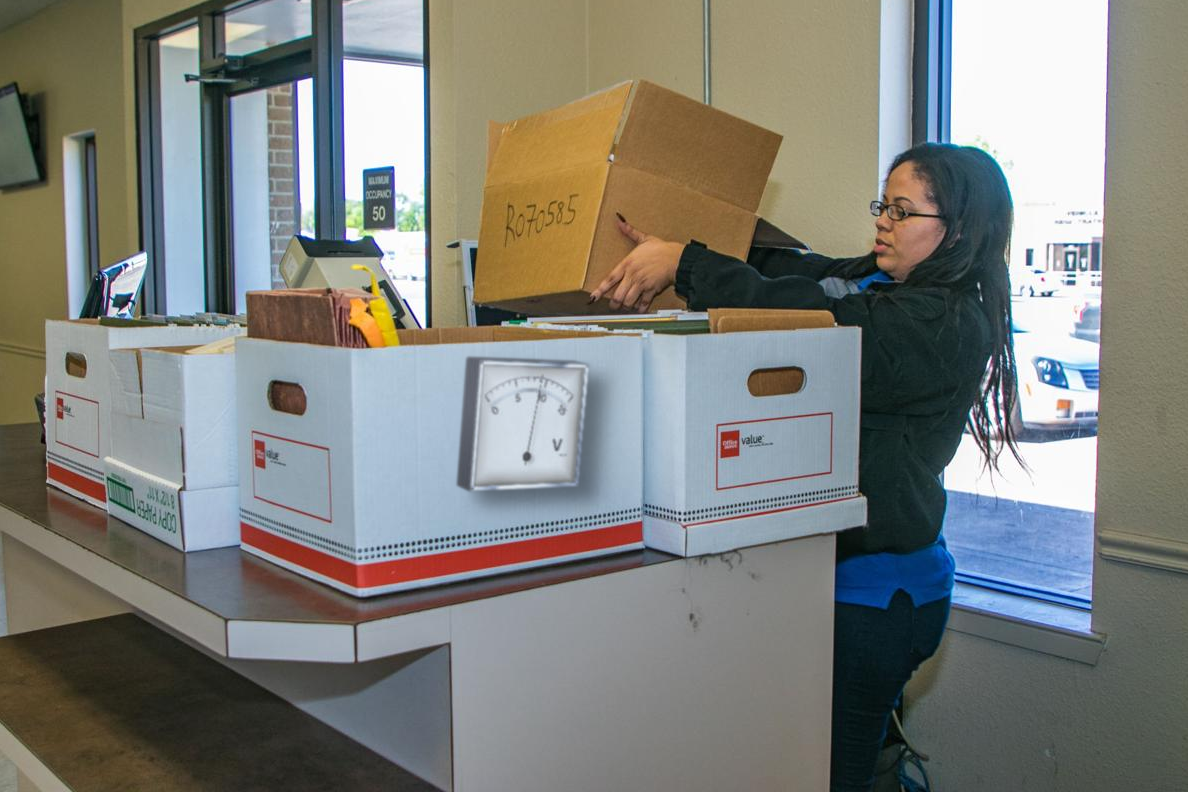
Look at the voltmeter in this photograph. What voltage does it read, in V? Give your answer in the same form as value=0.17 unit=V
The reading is value=9 unit=V
